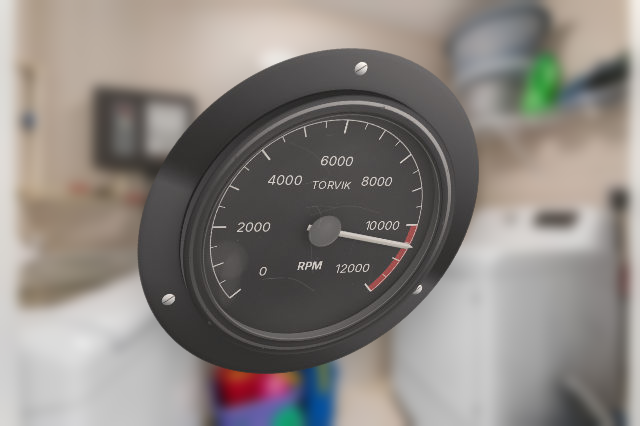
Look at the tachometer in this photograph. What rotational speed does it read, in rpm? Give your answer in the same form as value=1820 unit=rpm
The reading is value=10500 unit=rpm
